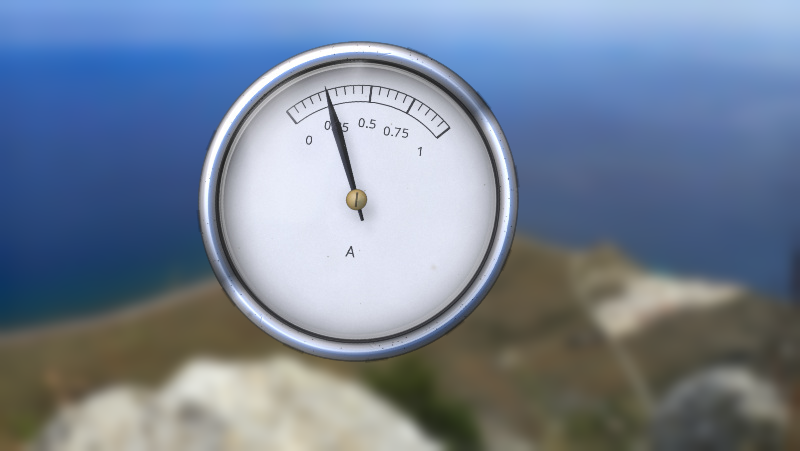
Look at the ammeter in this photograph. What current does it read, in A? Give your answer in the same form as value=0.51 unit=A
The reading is value=0.25 unit=A
